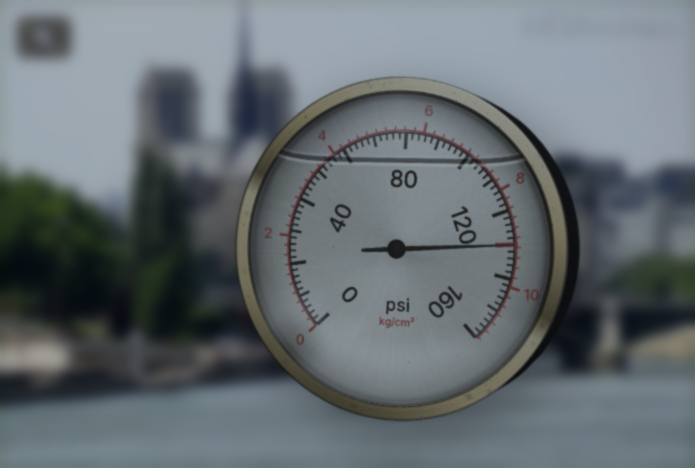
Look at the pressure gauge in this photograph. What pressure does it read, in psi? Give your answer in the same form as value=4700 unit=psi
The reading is value=130 unit=psi
